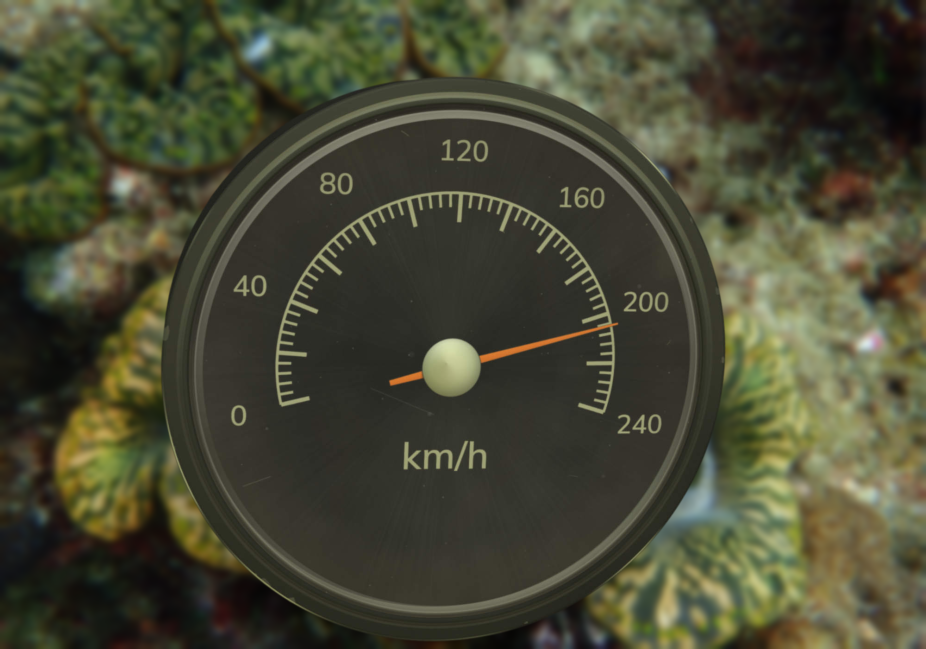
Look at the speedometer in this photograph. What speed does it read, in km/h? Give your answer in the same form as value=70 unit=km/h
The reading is value=204 unit=km/h
